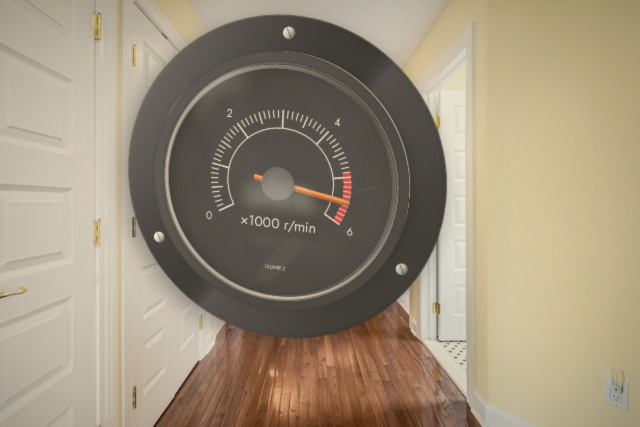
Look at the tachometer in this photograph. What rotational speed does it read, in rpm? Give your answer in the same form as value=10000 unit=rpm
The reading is value=5500 unit=rpm
